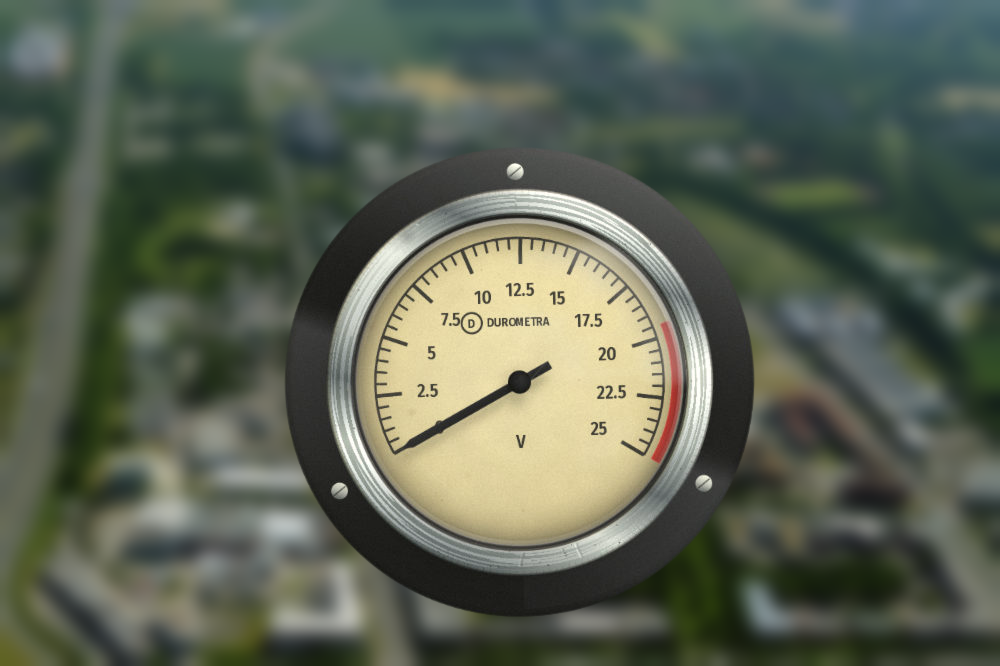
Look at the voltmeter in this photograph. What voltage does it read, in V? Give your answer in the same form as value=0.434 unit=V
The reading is value=0 unit=V
